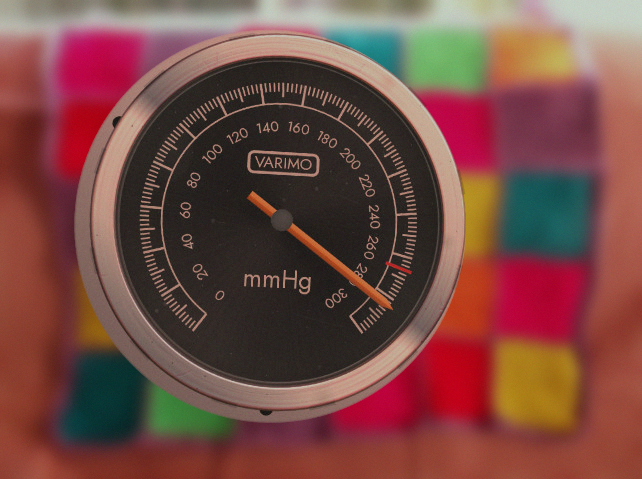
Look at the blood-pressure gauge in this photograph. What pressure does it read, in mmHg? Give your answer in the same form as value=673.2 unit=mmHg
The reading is value=284 unit=mmHg
